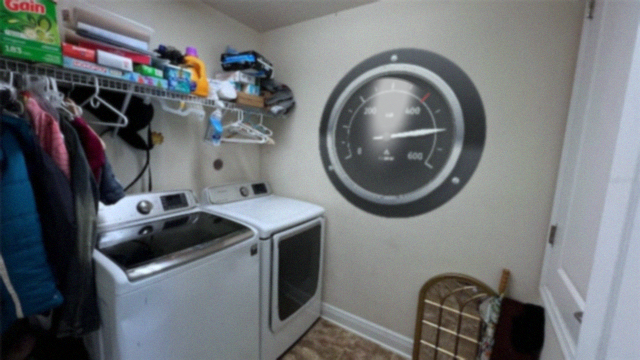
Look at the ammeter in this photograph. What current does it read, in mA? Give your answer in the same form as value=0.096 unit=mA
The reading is value=500 unit=mA
